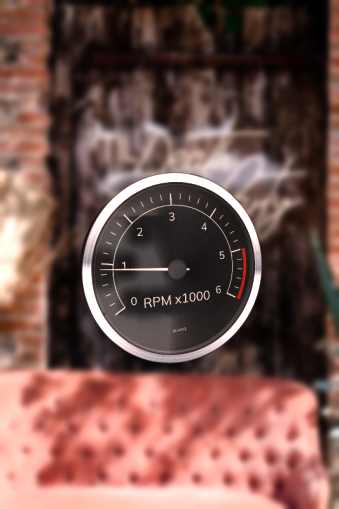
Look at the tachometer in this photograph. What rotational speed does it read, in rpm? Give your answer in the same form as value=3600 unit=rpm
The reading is value=900 unit=rpm
